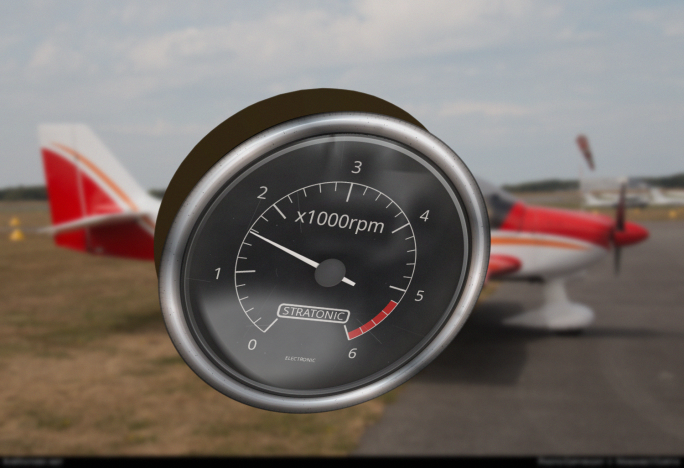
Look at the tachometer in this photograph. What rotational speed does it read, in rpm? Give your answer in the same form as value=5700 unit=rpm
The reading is value=1600 unit=rpm
